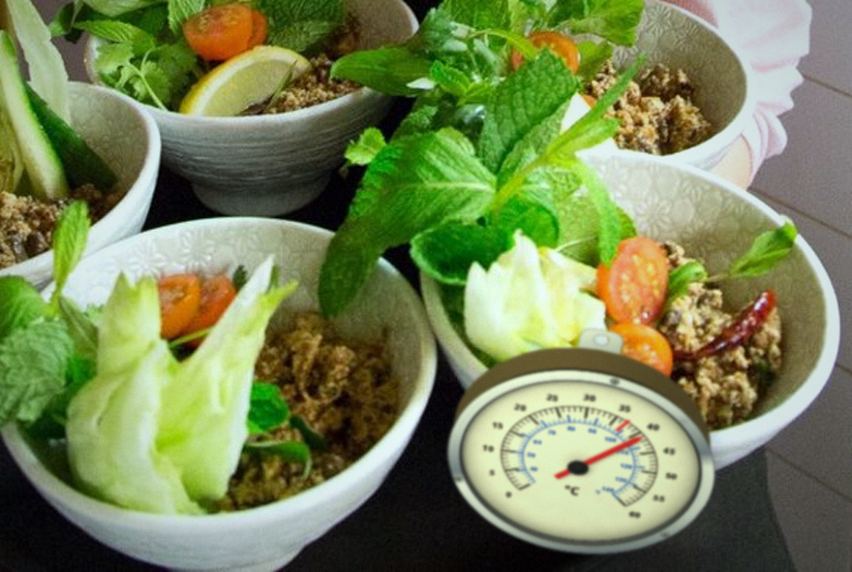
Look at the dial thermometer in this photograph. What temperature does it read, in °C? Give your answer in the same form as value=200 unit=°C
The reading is value=40 unit=°C
